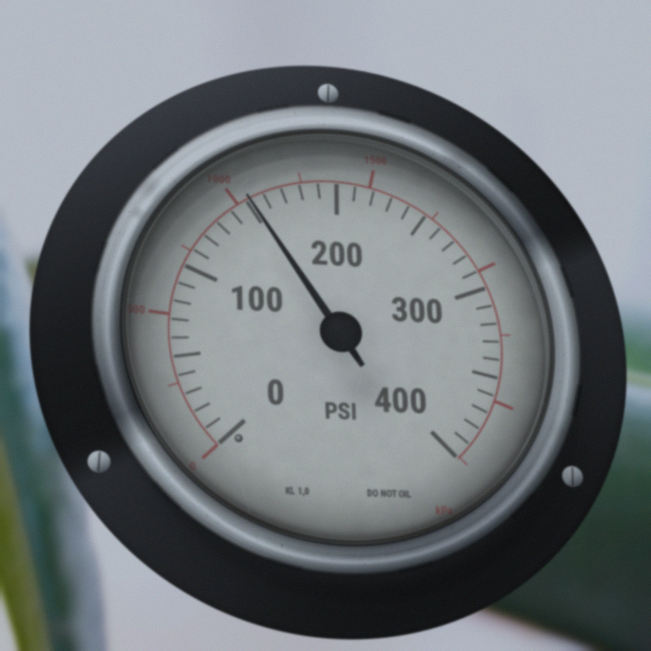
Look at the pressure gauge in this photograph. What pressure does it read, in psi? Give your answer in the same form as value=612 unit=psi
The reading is value=150 unit=psi
